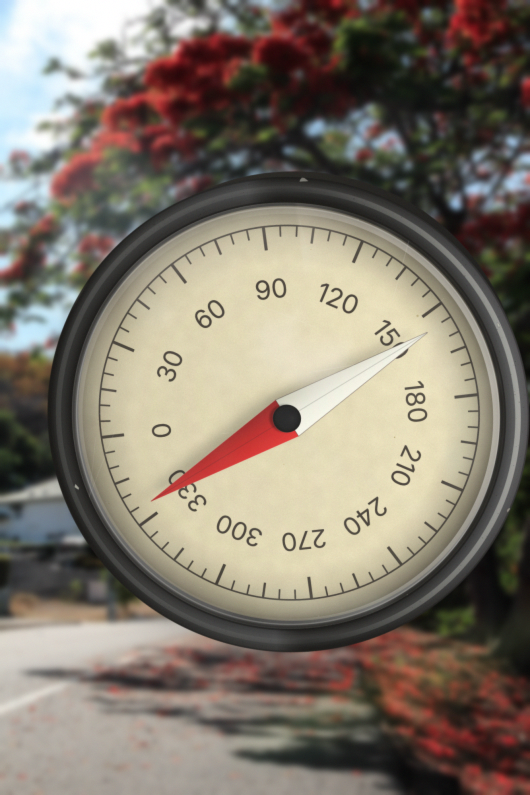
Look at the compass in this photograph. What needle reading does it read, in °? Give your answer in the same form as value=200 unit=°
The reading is value=335 unit=°
